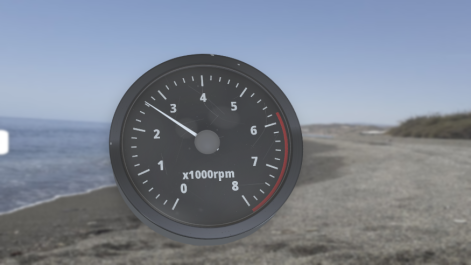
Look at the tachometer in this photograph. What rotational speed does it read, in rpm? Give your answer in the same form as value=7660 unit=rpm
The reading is value=2600 unit=rpm
